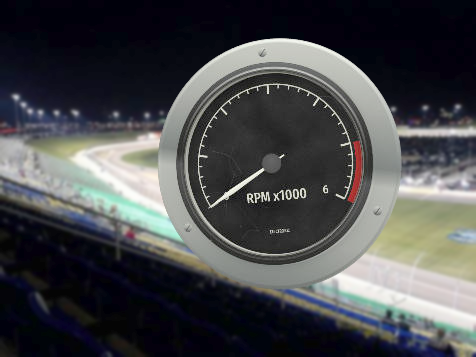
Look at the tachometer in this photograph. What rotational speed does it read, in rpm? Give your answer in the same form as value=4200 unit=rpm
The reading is value=0 unit=rpm
